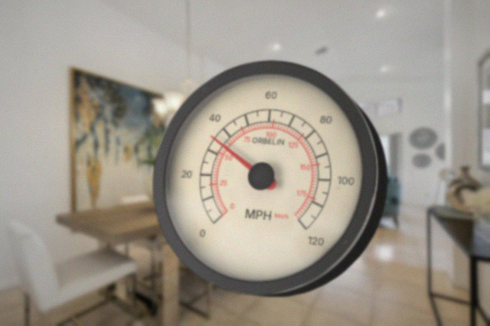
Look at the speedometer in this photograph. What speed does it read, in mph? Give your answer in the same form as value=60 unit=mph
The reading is value=35 unit=mph
